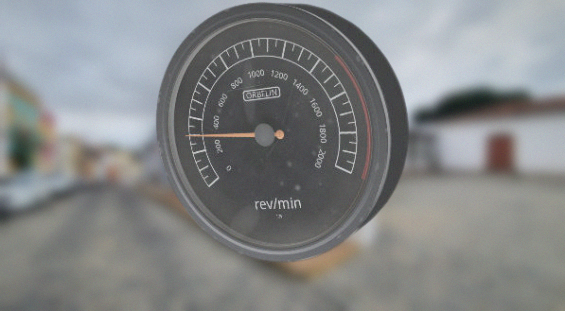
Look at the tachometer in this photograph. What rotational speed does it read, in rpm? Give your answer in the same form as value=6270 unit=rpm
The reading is value=300 unit=rpm
